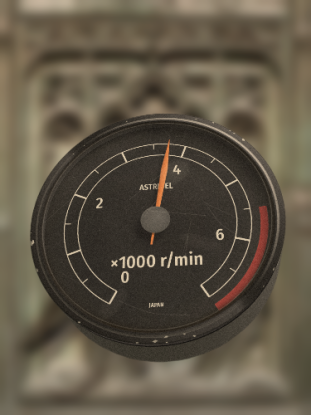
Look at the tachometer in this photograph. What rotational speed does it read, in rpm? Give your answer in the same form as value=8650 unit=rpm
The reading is value=3750 unit=rpm
